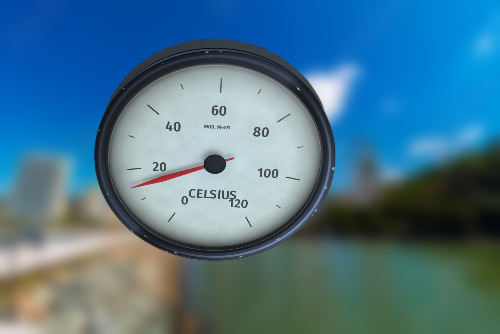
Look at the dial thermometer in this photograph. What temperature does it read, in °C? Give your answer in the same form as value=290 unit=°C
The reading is value=15 unit=°C
